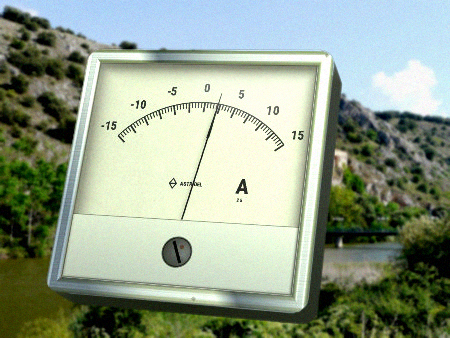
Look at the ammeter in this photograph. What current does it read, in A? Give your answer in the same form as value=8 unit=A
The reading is value=2.5 unit=A
